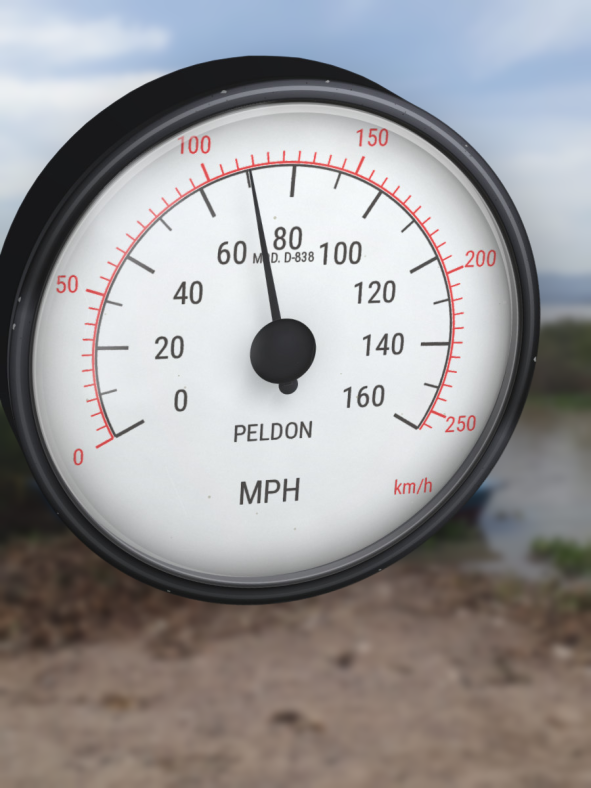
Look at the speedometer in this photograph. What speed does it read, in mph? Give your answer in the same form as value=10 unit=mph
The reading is value=70 unit=mph
